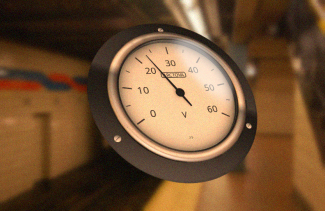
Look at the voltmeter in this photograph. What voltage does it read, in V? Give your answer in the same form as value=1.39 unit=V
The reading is value=22.5 unit=V
